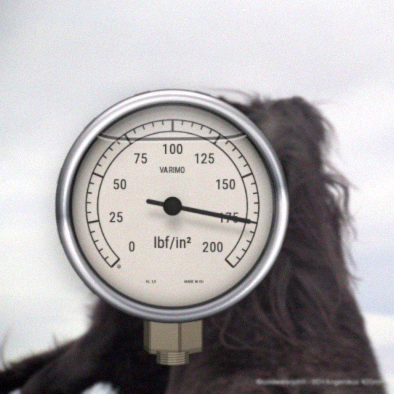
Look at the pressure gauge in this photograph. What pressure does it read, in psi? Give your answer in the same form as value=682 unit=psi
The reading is value=175 unit=psi
